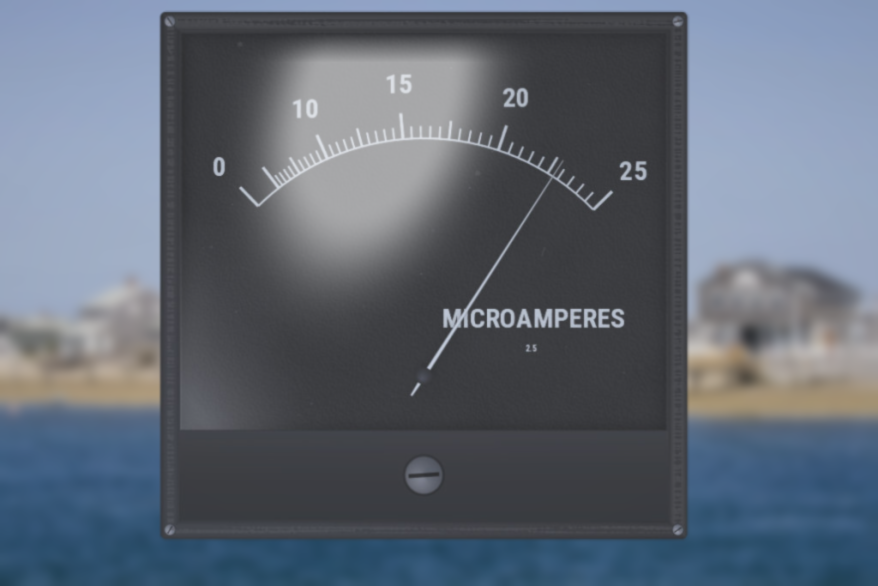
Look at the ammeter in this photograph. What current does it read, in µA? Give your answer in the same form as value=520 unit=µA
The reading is value=22.75 unit=µA
